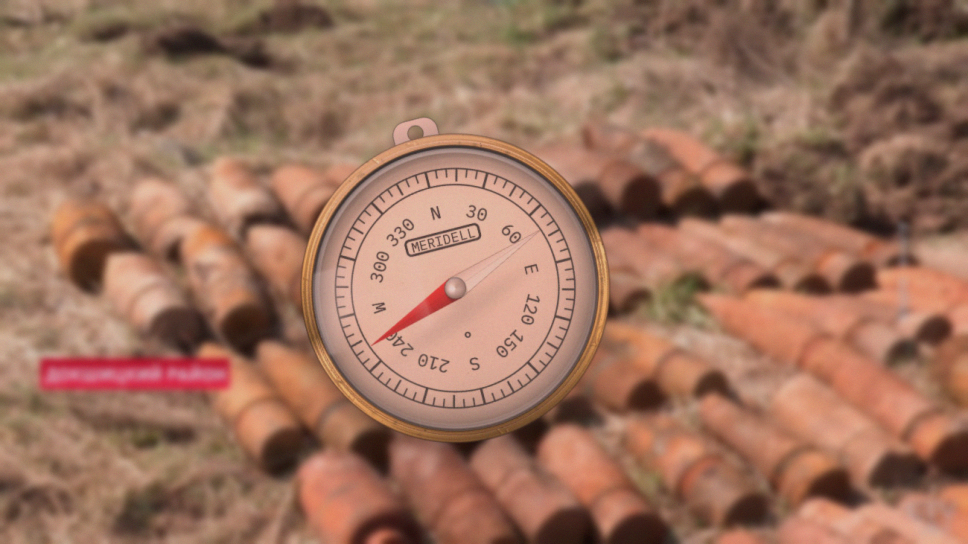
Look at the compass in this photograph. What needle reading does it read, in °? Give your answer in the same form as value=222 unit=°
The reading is value=250 unit=°
